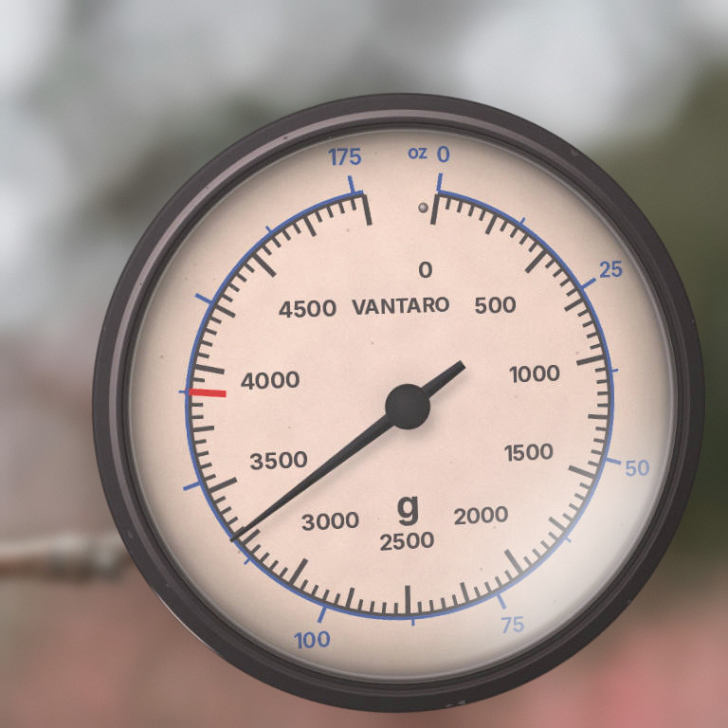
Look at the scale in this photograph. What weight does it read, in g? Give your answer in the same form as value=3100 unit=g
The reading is value=3300 unit=g
